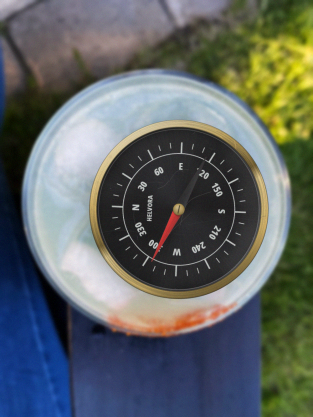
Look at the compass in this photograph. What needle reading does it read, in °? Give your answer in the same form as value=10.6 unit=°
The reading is value=295 unit=°
